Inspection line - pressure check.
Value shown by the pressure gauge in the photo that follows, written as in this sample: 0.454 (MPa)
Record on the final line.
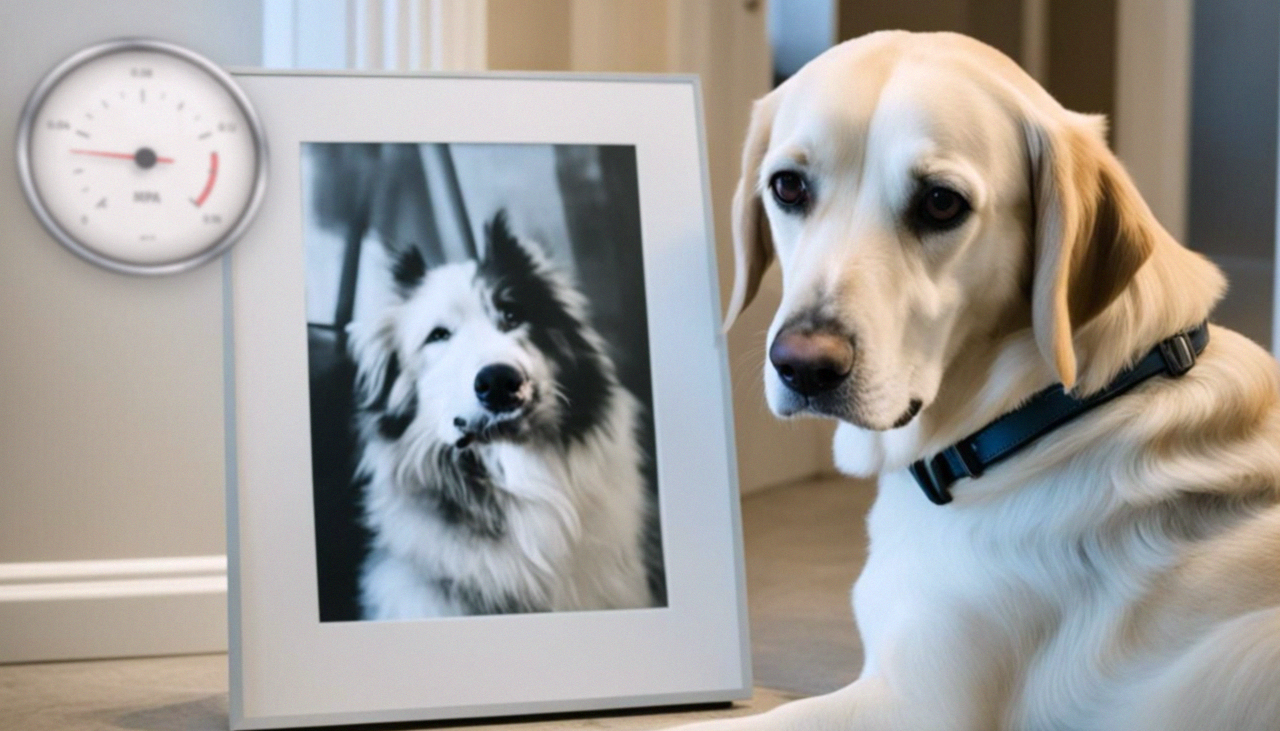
0.03 (MPa)
